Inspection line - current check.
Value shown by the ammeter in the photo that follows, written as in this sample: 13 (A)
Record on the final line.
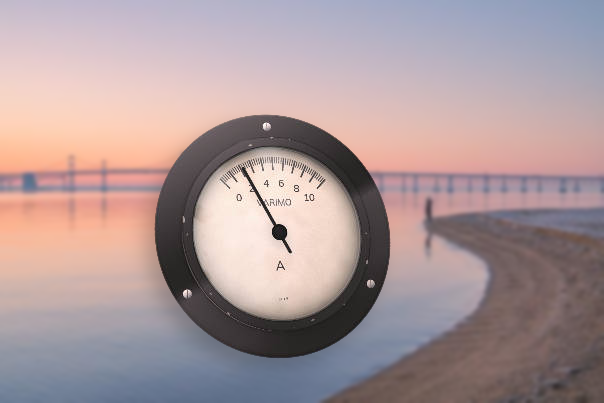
2 (A)
